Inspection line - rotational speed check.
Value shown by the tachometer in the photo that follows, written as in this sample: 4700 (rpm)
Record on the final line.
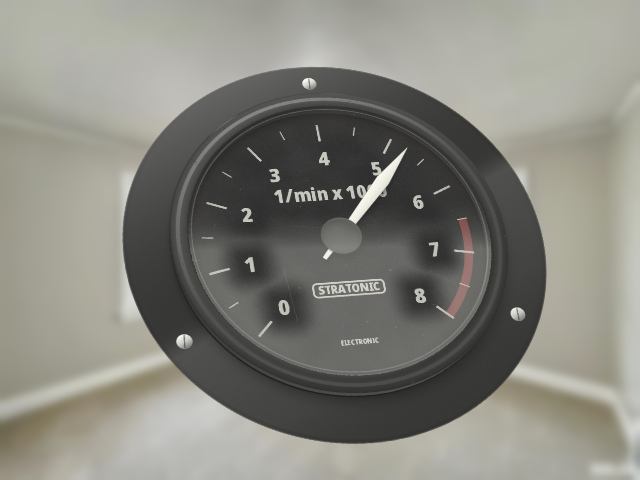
5250 (rpm)
